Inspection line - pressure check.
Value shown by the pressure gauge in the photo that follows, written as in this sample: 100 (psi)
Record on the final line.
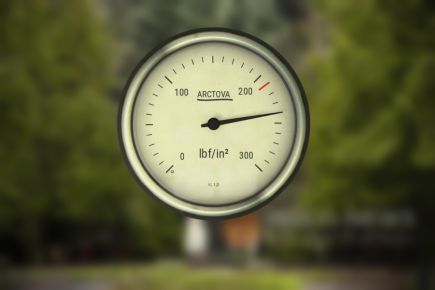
240 (psi)
